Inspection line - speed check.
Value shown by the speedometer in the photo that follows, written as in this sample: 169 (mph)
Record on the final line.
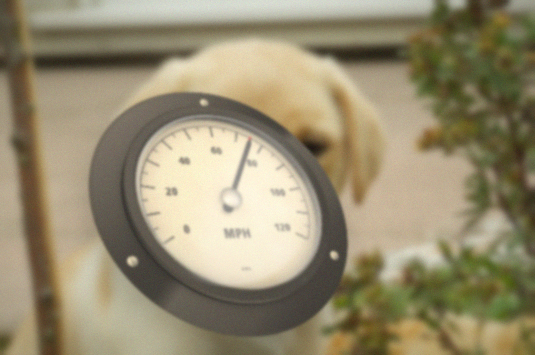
75 (mph)
